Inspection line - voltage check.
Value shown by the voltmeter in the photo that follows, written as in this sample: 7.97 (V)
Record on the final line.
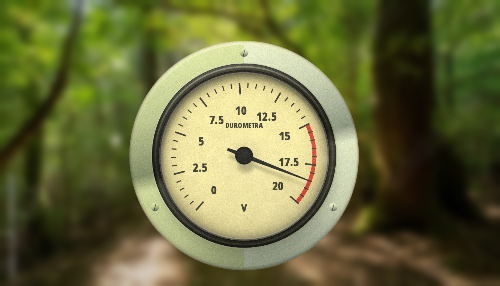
18.5 (V)
